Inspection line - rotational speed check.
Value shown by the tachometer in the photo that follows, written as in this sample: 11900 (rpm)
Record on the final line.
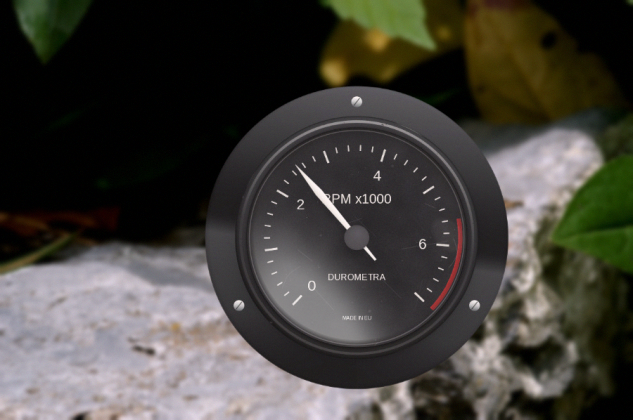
2500 (rpm)
